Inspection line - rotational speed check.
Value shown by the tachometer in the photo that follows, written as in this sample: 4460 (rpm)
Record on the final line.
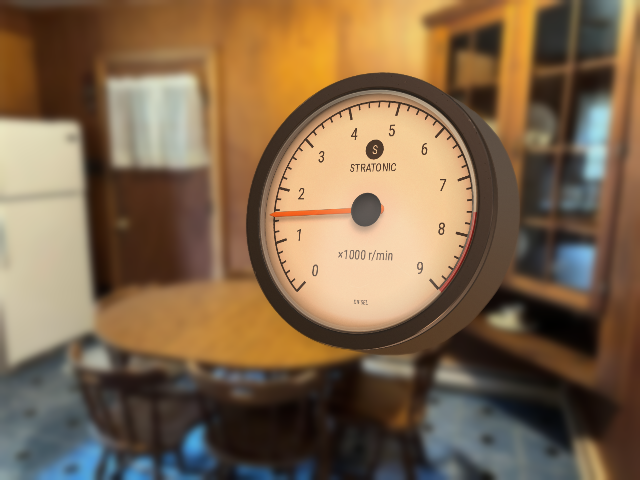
1500 (rpm)
